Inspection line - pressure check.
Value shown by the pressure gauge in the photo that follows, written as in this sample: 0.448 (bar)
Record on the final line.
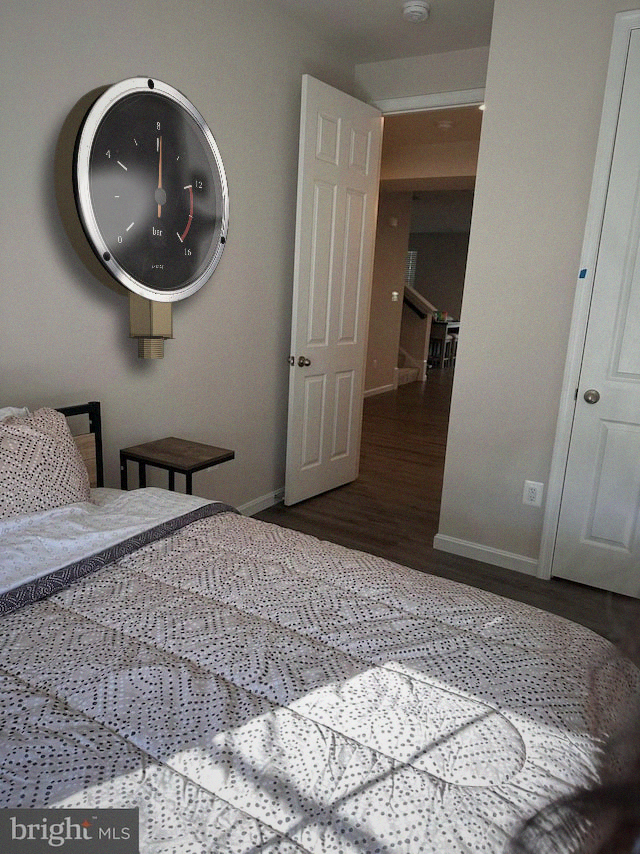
8 (bar)
